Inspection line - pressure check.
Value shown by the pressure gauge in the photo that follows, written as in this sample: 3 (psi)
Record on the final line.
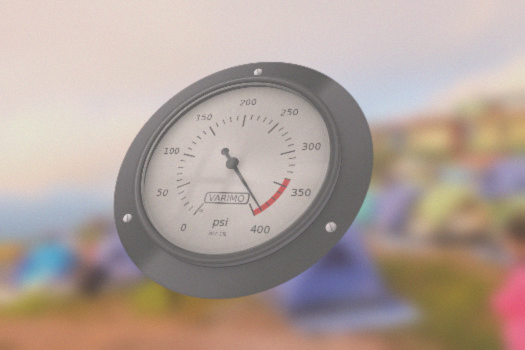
390 (psi)
